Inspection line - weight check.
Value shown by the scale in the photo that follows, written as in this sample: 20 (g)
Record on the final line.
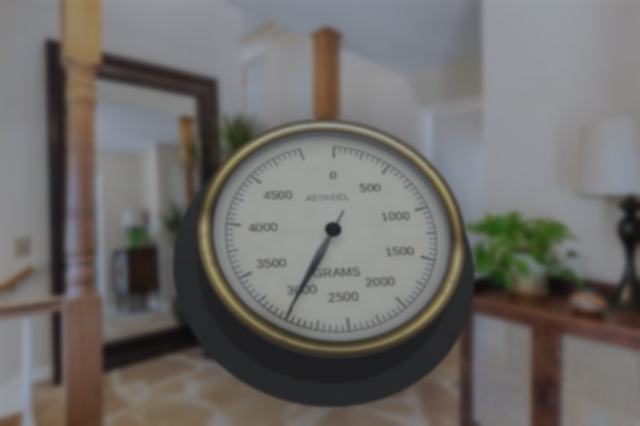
3000 (g)
